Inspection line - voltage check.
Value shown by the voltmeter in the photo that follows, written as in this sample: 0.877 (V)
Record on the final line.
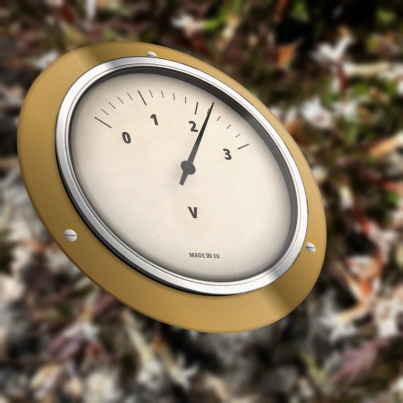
2.2 (V)
